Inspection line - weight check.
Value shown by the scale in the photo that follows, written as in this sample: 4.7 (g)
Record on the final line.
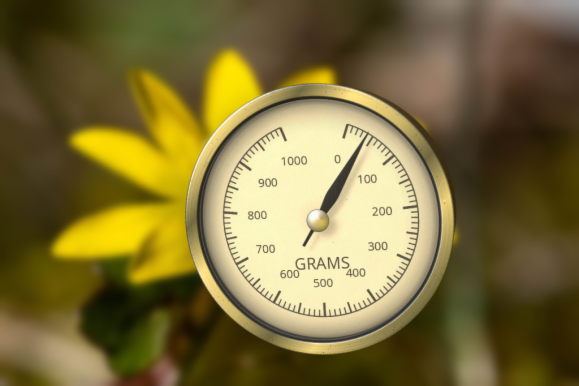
40 (g)
